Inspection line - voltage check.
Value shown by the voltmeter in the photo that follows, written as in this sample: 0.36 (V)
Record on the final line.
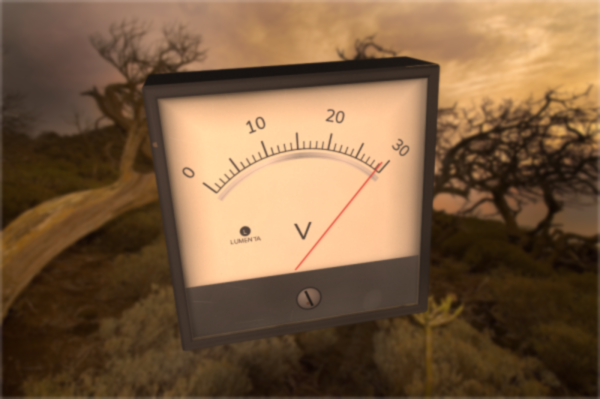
29 (V)
